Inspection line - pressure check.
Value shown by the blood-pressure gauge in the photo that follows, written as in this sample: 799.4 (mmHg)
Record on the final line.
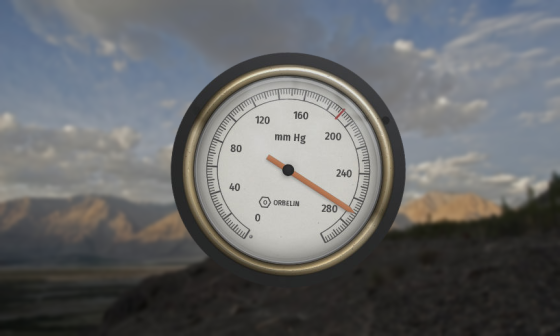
270 (mmHg)
